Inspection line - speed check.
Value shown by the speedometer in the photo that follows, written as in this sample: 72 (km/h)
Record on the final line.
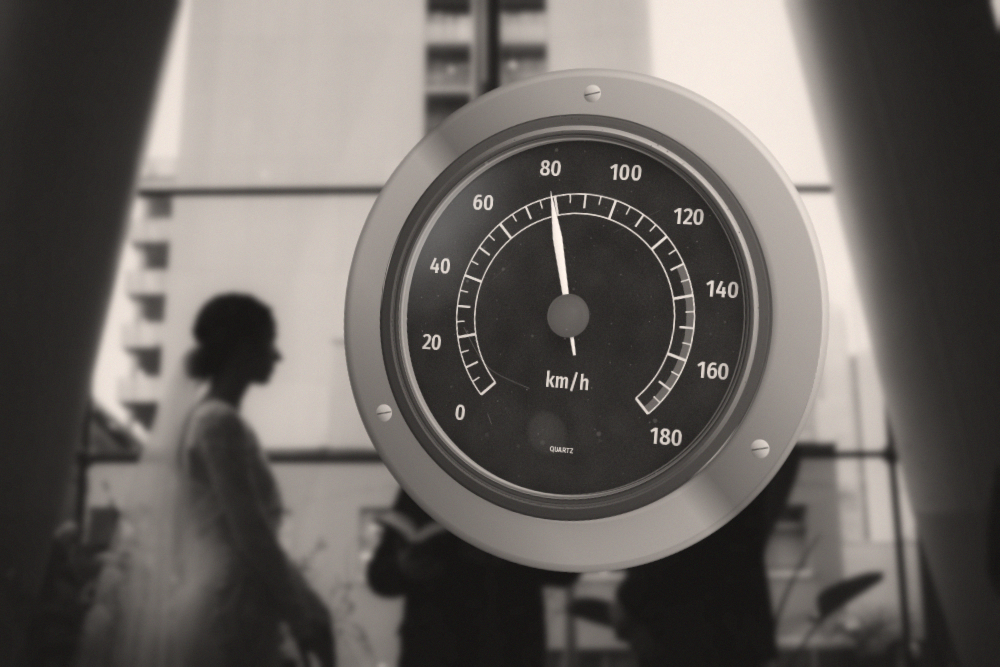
80 (km/h)
